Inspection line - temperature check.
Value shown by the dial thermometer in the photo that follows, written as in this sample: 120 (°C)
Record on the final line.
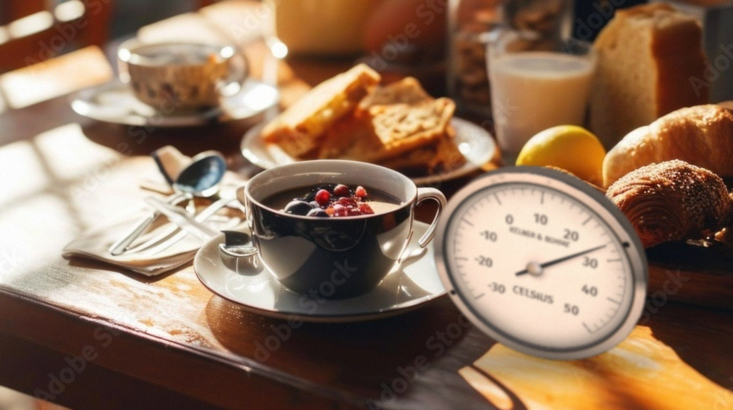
26 (°C)
